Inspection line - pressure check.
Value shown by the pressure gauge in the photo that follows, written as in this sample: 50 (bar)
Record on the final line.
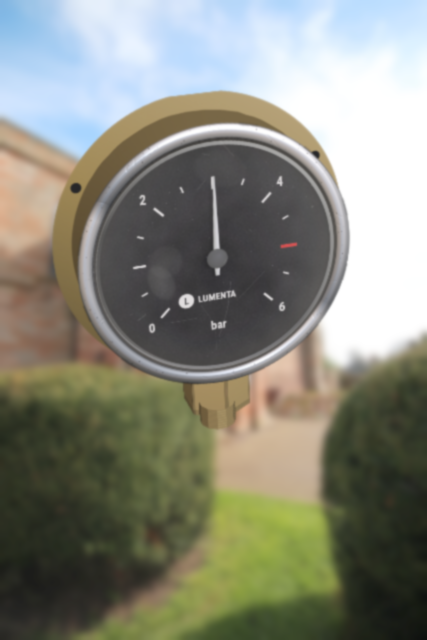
3 (bar)
